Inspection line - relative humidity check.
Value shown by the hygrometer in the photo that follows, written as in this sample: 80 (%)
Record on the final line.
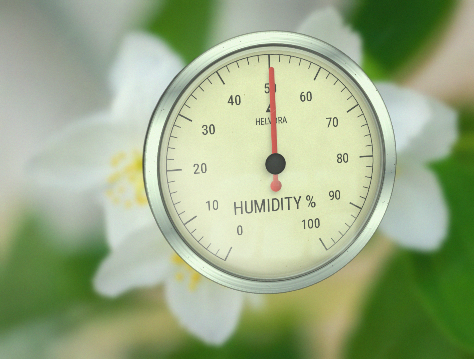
50 (%)
